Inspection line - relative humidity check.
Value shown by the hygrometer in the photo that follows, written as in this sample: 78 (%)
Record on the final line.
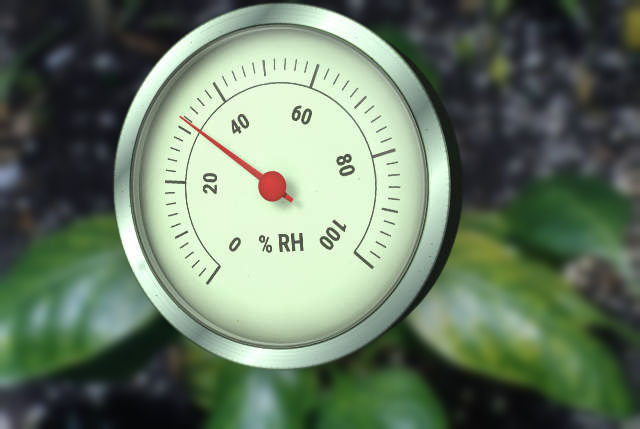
32 (%)
